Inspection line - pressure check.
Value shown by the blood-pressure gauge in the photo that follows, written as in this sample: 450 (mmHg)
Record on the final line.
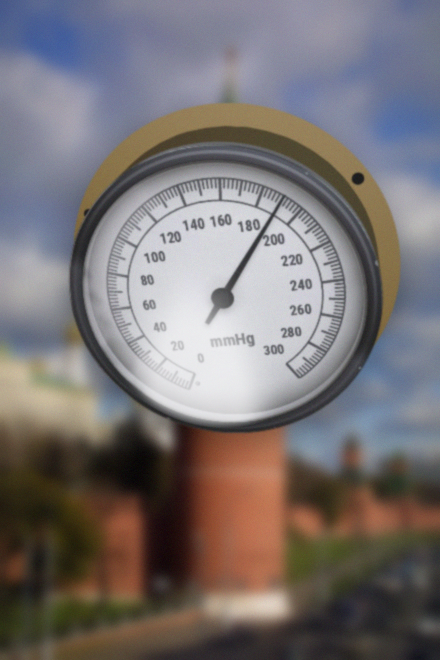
190 (mmHg)
